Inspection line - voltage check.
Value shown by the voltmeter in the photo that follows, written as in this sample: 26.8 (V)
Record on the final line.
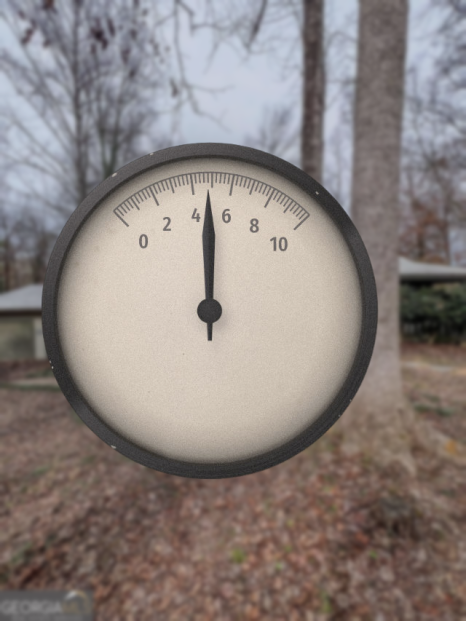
4.8 (V)
